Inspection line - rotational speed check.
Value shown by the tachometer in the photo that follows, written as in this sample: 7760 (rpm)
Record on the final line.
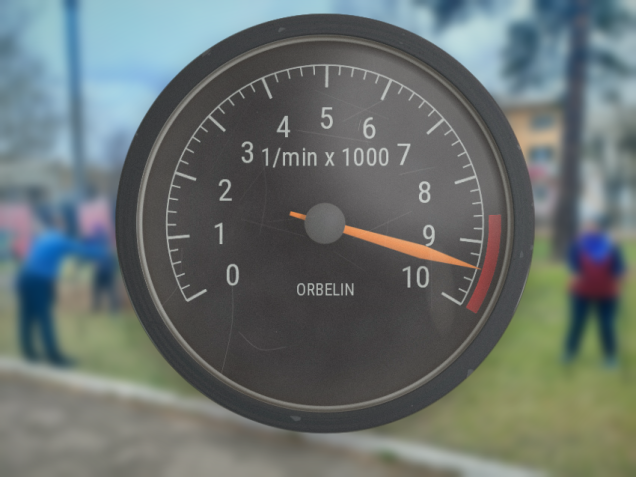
9400 (rpm)
